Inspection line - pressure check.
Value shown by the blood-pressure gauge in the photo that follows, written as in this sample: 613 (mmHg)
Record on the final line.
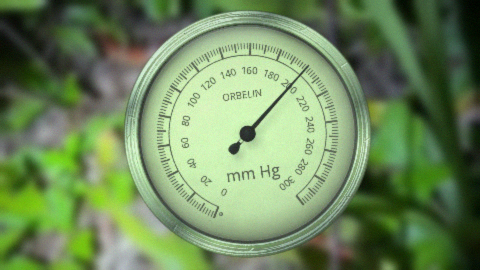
200 (mmHg)
